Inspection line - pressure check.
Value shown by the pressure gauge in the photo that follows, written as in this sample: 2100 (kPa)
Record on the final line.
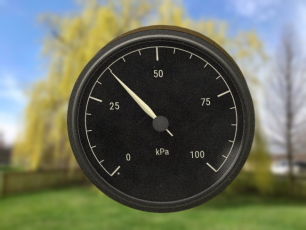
35 (kPa)
